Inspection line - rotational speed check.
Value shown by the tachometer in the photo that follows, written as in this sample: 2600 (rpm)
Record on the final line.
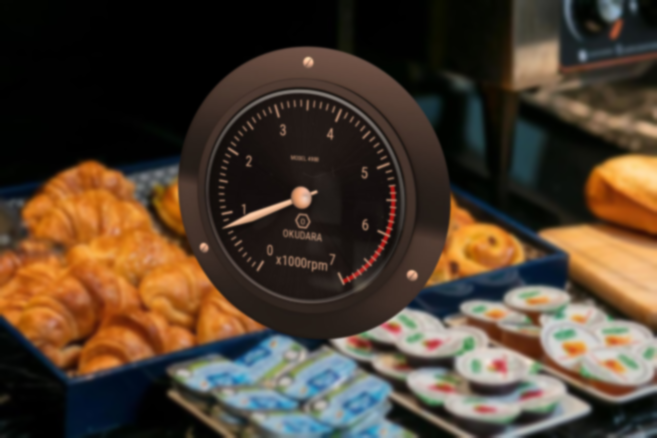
800 (rpm)
